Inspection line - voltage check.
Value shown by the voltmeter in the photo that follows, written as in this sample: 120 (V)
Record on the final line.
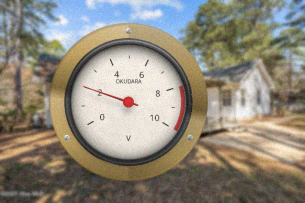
2 (V)
